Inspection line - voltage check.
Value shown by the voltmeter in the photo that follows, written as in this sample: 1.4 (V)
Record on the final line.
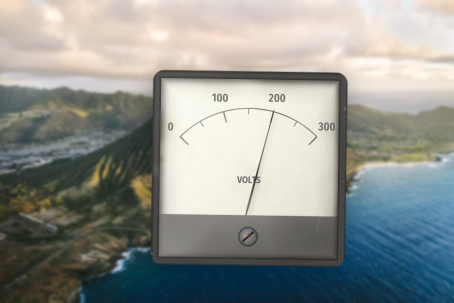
200 (V)
